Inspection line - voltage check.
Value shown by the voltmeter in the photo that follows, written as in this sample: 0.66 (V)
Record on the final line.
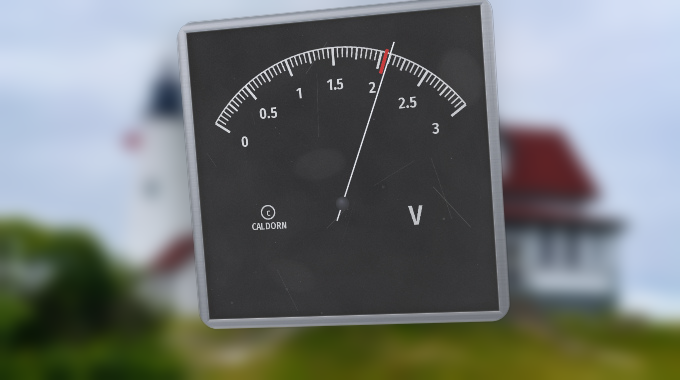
2.1 (V)
